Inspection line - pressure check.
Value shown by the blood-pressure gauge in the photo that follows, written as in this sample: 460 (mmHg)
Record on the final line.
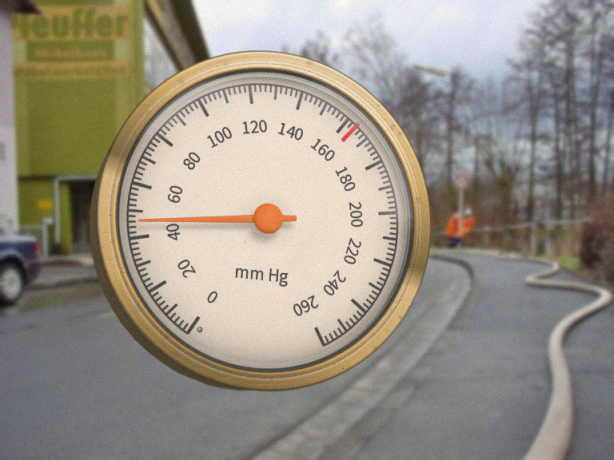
46 (mmHg)
